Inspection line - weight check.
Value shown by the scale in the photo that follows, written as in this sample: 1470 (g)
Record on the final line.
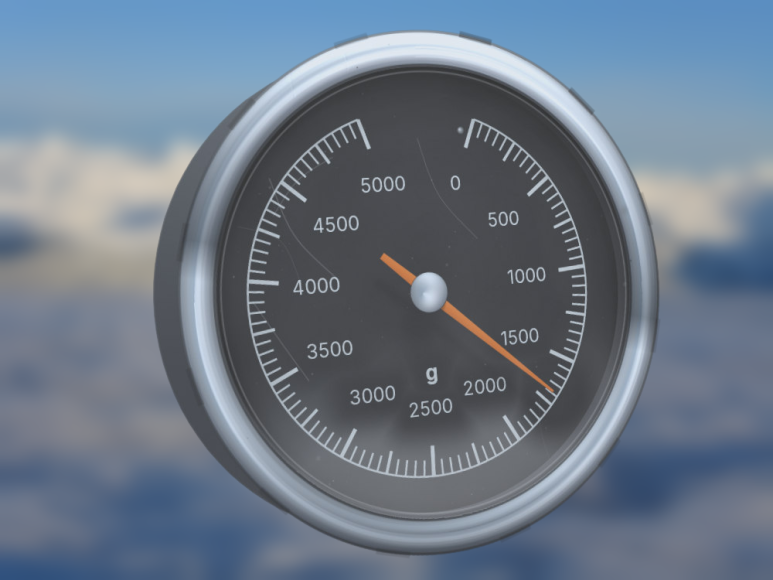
1700 (g)
